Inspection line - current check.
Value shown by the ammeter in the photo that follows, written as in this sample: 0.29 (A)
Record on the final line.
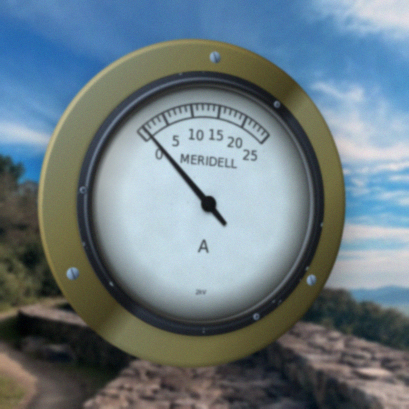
1 (A)
